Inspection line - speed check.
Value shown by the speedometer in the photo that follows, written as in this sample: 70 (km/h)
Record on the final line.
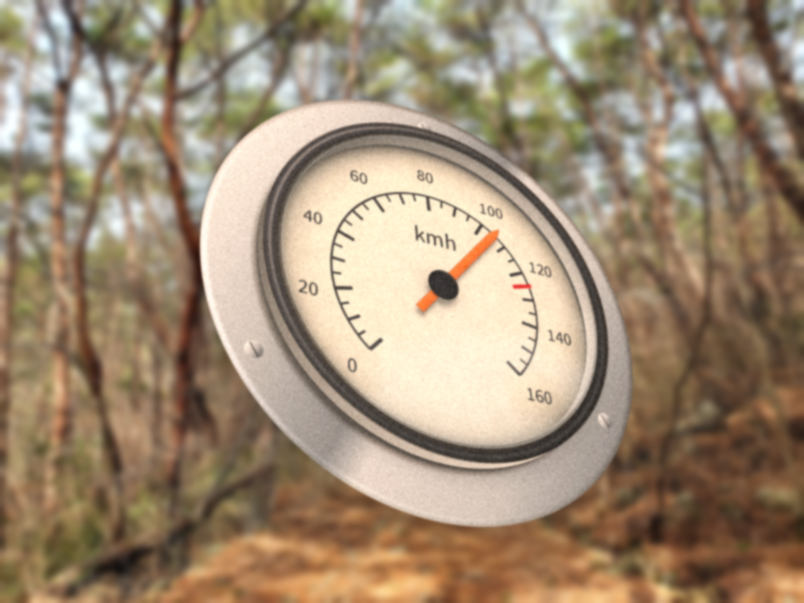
105 (km/h)
